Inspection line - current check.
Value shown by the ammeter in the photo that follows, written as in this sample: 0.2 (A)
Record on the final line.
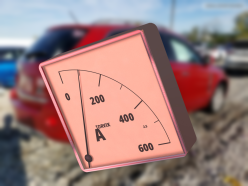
100 (A)
